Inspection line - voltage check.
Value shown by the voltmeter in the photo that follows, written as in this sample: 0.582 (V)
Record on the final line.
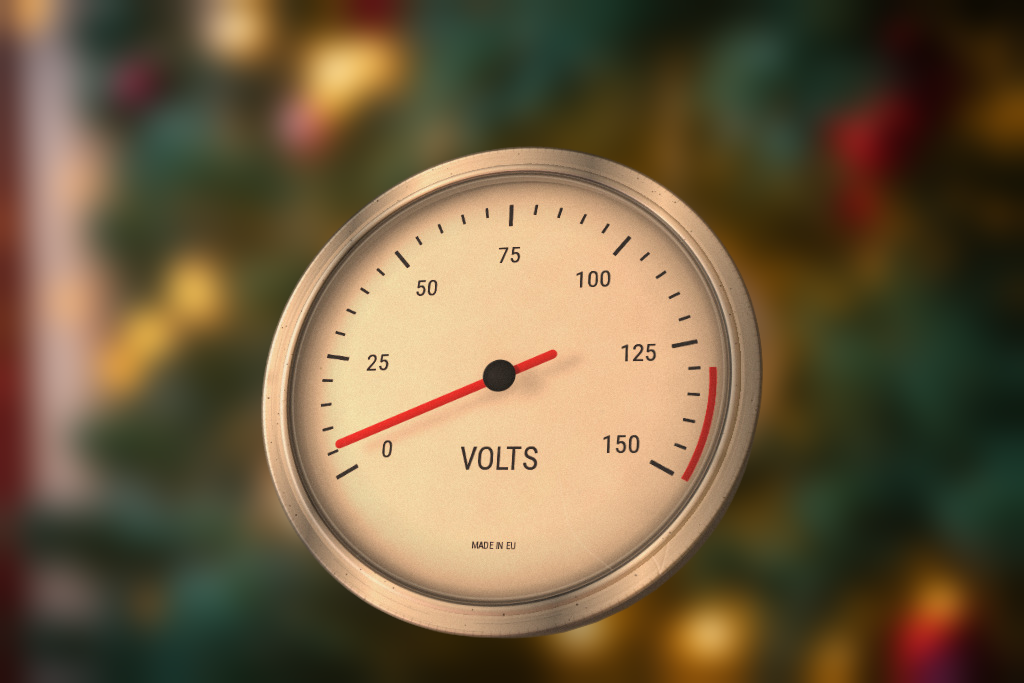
5 (V)
